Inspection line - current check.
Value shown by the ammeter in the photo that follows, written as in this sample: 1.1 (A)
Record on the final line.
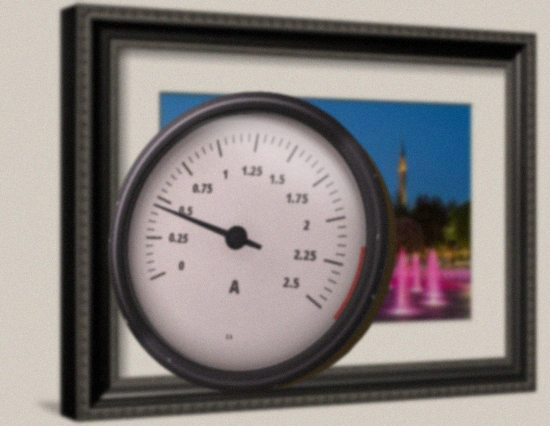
0.45 (A)
